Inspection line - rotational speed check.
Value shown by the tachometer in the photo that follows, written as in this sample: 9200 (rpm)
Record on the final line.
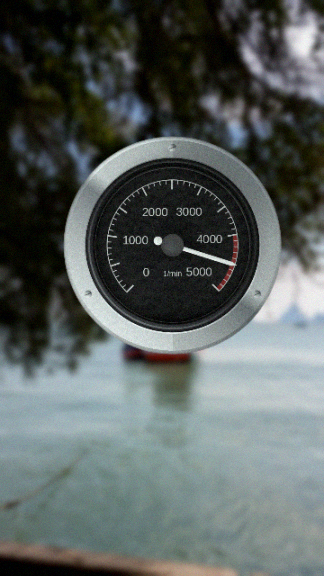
4500 (rpm)
